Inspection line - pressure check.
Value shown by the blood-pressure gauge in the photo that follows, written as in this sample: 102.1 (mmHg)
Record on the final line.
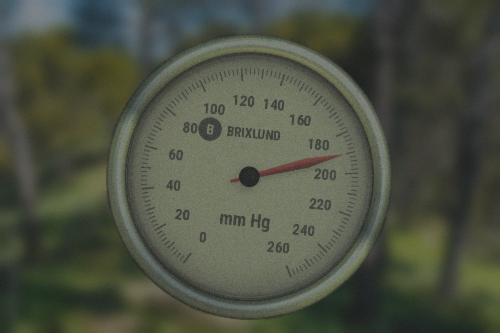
190 (mmHg)
